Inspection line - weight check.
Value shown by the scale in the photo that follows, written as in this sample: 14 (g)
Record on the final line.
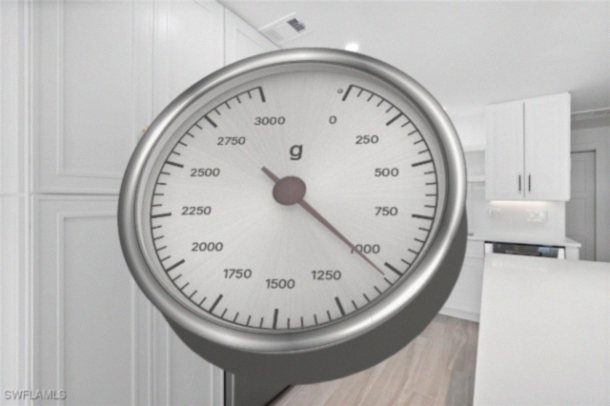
1050 (g)
